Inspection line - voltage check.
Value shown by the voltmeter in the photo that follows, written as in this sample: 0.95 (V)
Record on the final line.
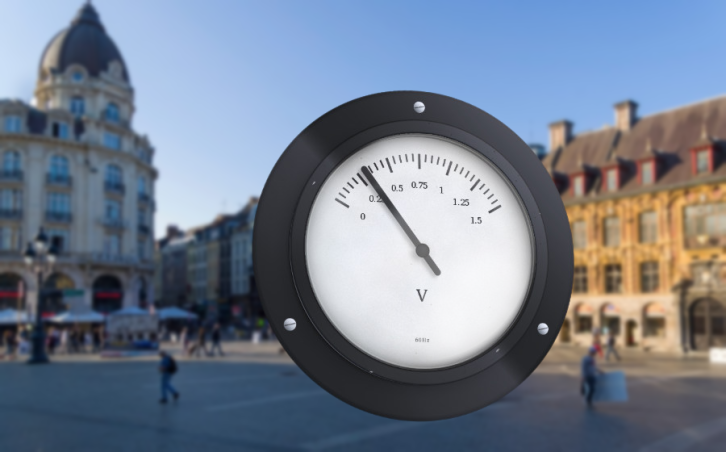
0.3 (V)
